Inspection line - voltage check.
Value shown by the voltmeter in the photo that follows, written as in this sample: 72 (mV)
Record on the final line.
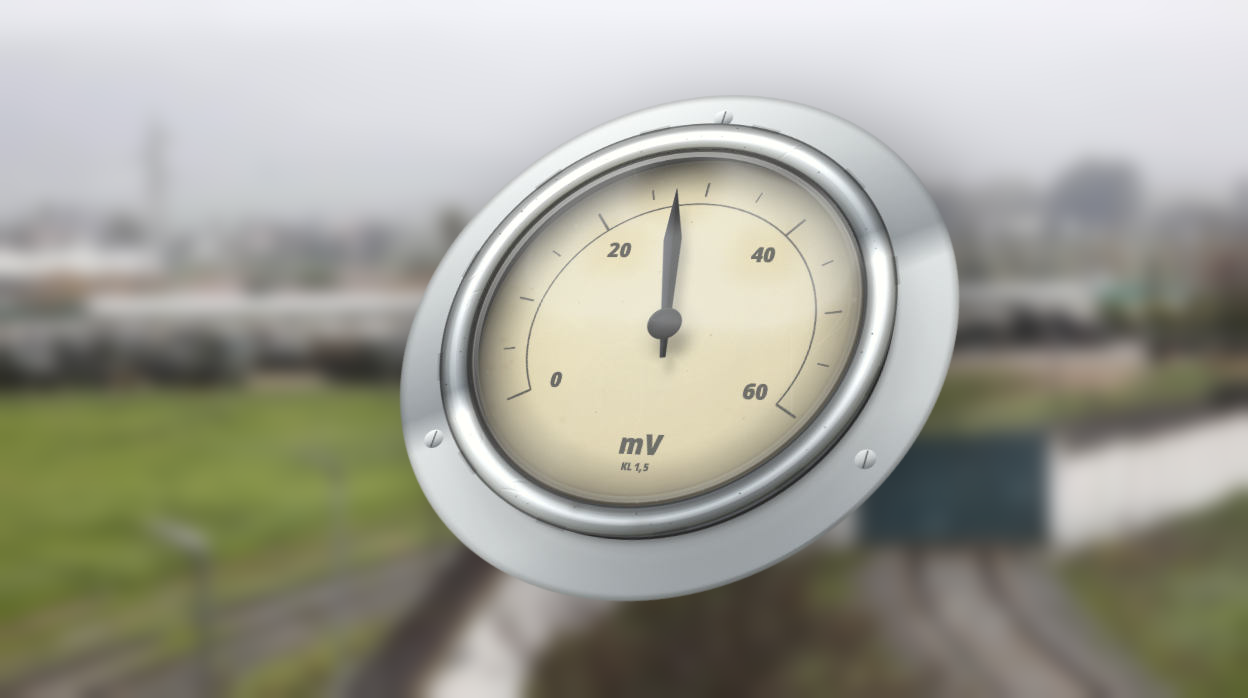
27.5 (mV)
